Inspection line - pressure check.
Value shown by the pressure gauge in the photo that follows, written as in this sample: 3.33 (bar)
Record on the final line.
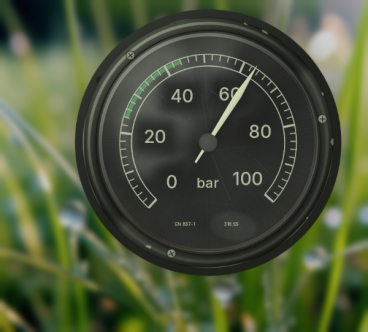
63 (bar)
